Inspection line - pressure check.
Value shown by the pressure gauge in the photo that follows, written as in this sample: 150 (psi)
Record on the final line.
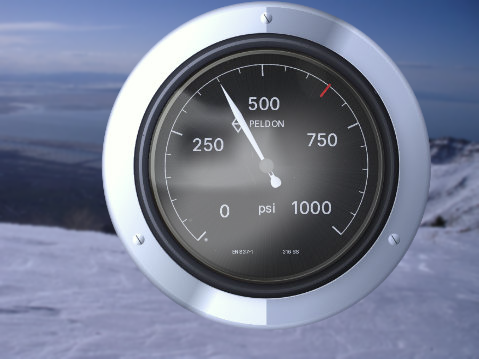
400 (psi)
